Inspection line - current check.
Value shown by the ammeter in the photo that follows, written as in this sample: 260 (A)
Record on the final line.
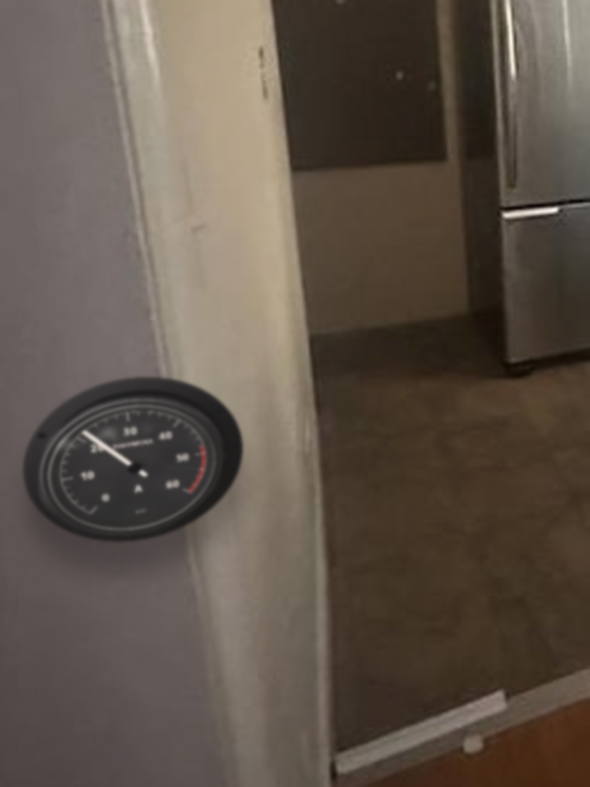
22 (A)
